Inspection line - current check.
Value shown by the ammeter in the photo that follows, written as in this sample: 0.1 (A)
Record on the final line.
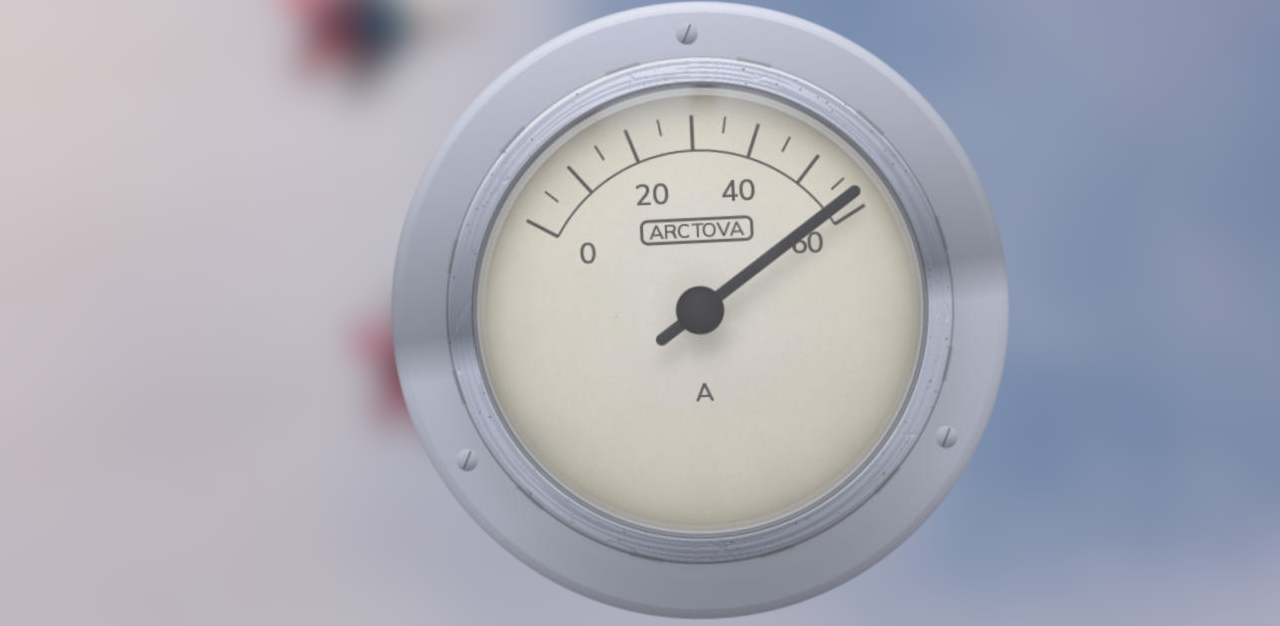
57.5 (A)
